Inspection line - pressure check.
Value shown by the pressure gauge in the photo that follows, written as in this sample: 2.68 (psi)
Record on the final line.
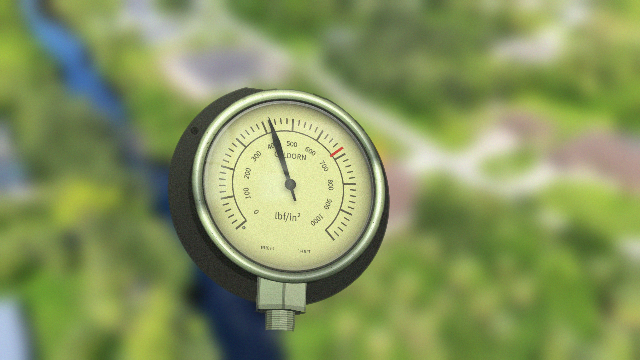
420 (psi)
